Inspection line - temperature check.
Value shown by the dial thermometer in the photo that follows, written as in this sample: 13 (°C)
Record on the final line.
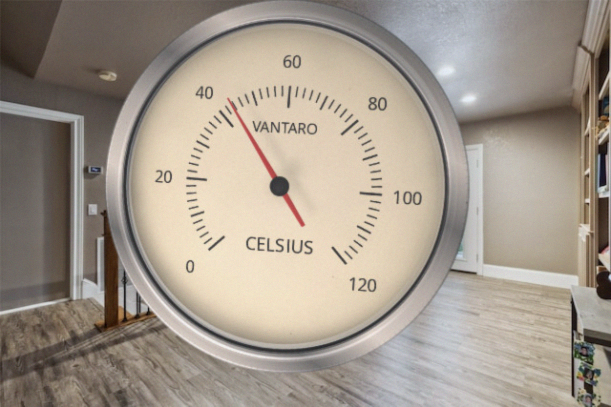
44 (°C)
